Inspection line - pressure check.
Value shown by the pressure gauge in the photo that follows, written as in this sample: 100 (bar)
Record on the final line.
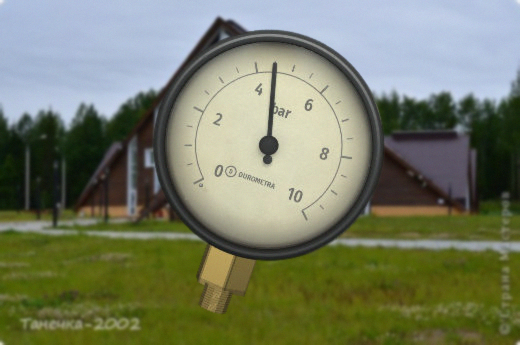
4.5 (bar)
